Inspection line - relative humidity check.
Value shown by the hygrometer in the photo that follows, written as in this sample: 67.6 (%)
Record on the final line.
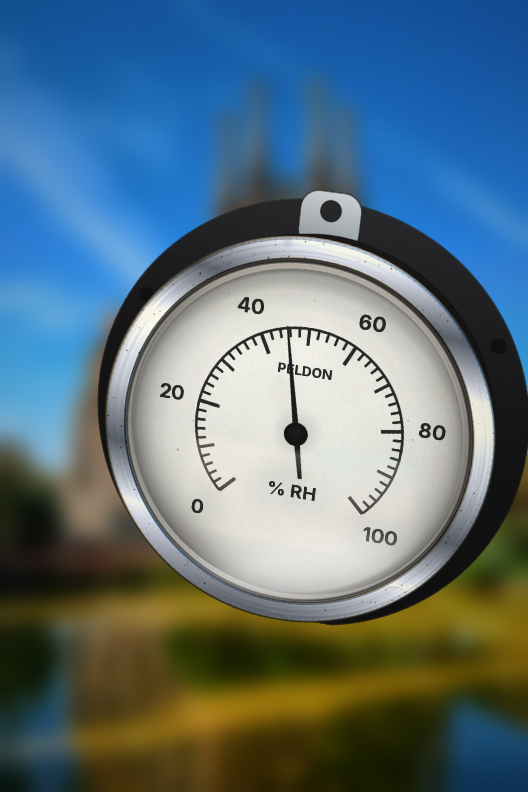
46 (%)
